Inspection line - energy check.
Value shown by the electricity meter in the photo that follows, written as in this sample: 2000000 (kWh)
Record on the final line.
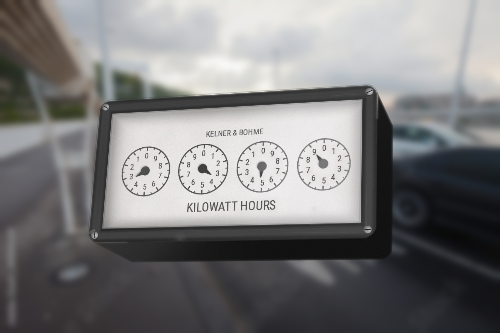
3349 (kWh)
